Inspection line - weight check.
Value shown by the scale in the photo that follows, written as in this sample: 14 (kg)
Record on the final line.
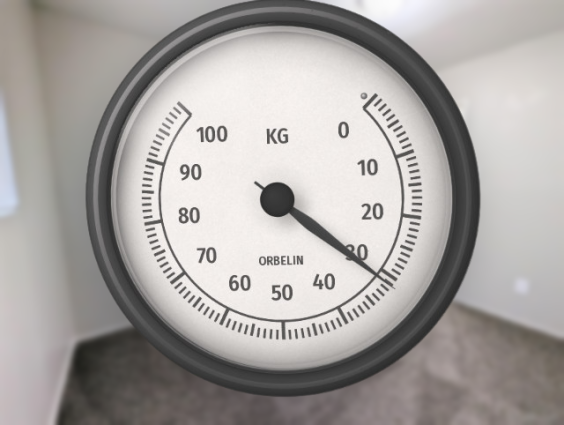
31 (kg)
